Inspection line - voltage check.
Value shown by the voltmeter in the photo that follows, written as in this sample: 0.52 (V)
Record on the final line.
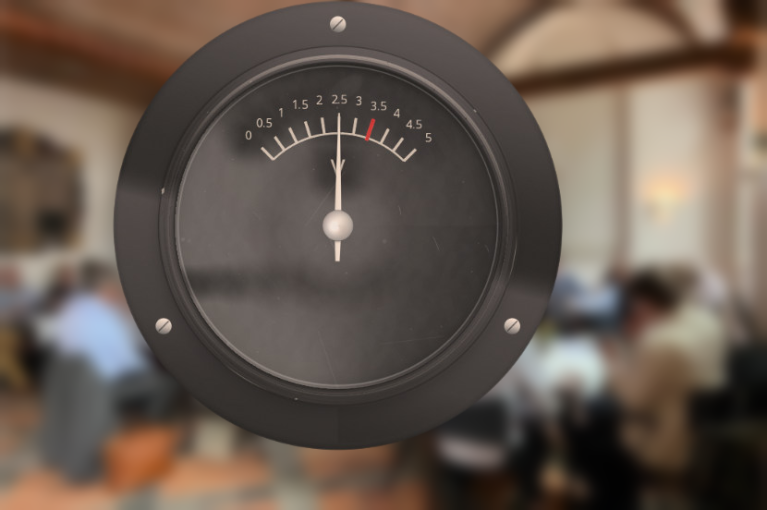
2.5 (V)
